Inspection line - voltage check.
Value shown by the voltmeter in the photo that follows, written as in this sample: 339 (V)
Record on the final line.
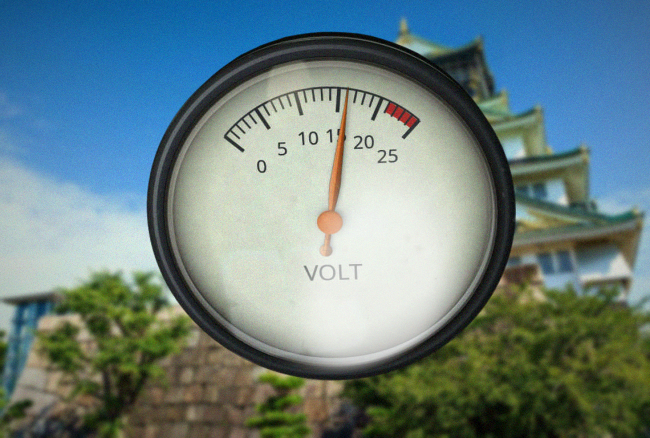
16 (V)
